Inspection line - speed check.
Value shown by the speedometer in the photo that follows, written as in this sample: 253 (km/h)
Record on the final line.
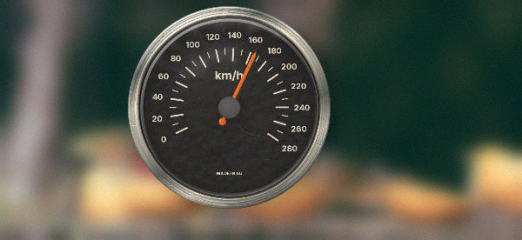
165 (km/h)
